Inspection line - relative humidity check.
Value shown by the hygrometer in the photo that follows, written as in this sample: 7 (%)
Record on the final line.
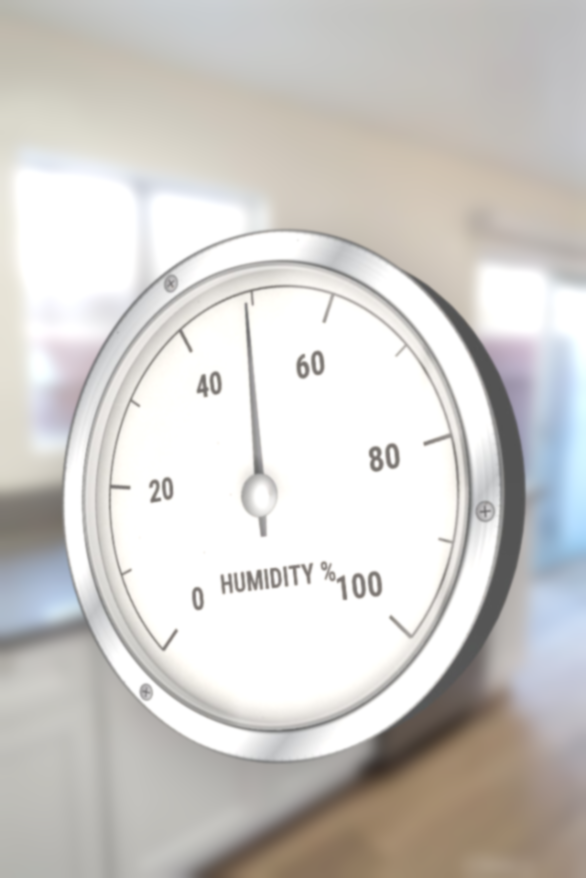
50 (%)
